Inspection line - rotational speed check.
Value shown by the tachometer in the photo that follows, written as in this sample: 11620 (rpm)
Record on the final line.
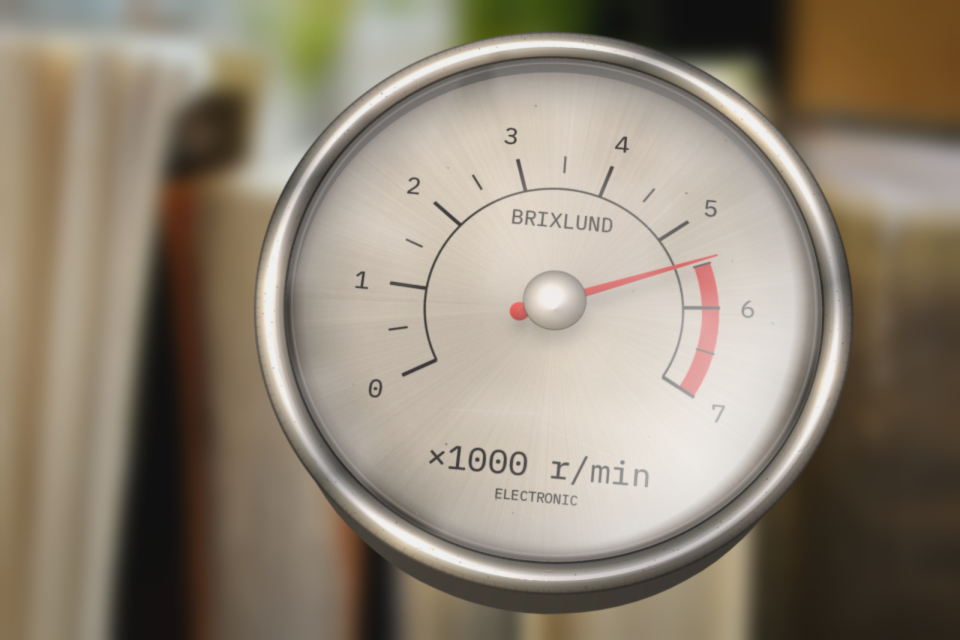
5500 (rpm)
